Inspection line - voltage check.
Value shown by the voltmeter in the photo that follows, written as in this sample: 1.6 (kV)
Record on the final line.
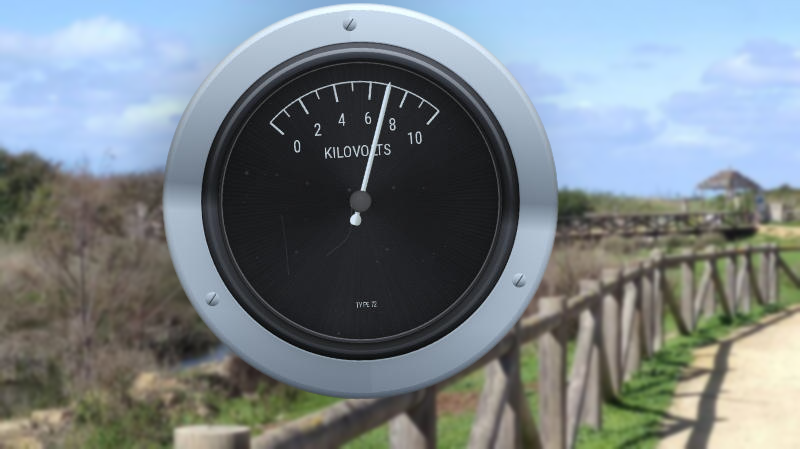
7 (kV)
